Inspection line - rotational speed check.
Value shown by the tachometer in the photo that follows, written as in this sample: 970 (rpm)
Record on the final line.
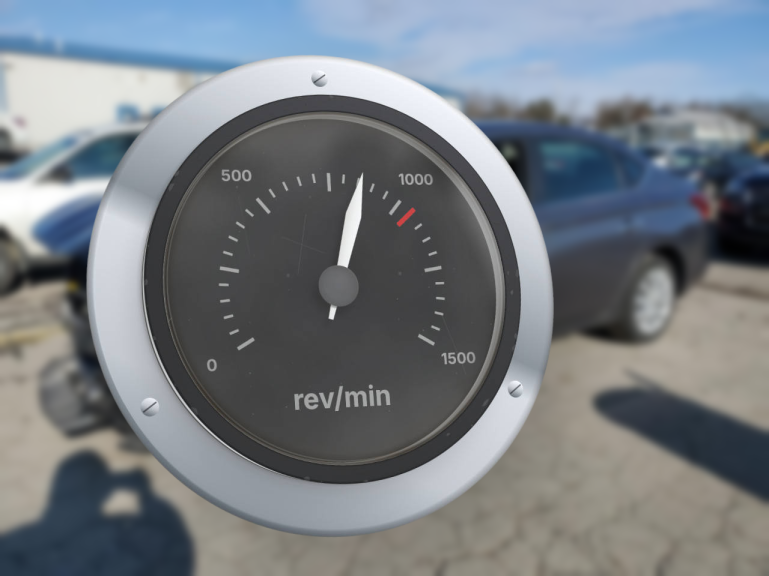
850 (rpm)
